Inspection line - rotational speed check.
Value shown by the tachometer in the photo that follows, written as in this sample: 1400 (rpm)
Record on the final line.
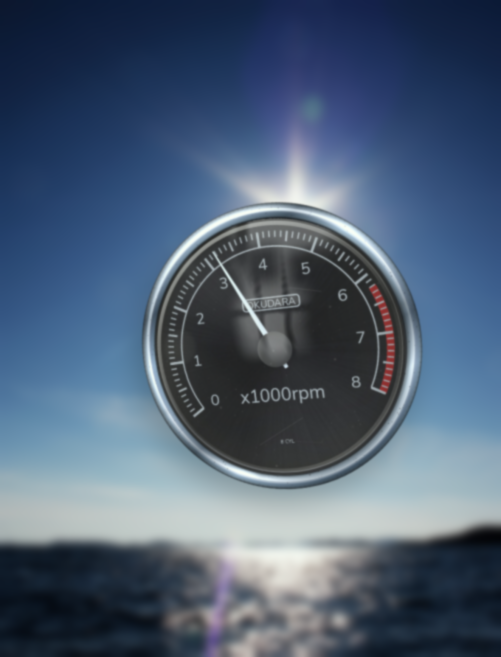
3200 (rpm)
